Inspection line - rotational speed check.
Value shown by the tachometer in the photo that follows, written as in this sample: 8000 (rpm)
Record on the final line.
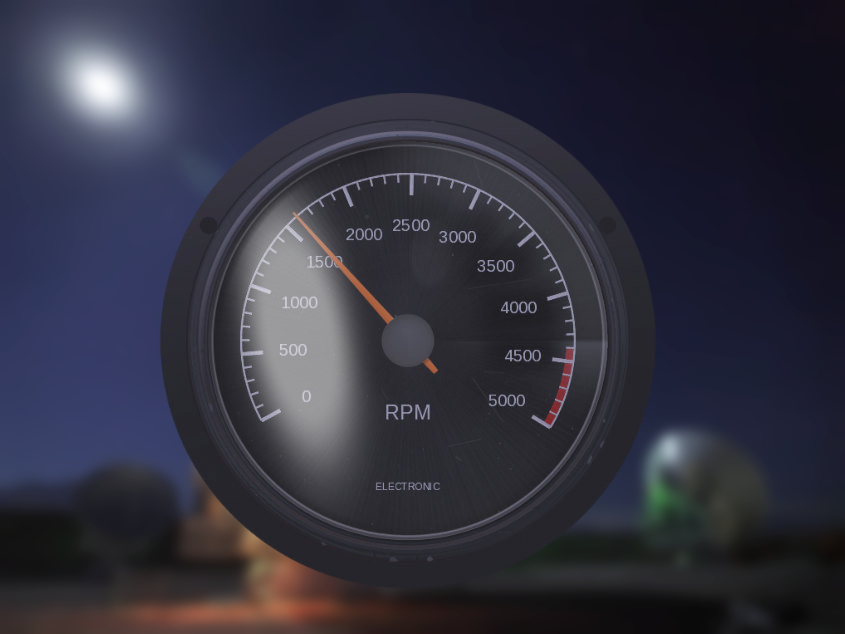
1600 (rpm)
